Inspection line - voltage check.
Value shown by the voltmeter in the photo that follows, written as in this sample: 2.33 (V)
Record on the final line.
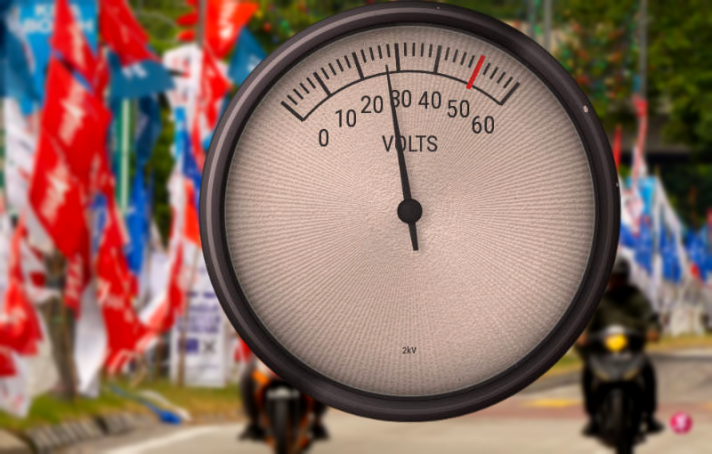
27 (V)
